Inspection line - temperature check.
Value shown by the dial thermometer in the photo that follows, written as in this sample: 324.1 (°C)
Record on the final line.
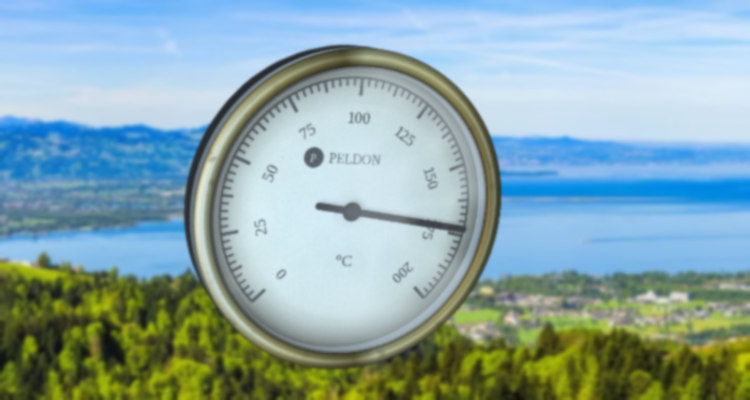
172.5 (°C)
